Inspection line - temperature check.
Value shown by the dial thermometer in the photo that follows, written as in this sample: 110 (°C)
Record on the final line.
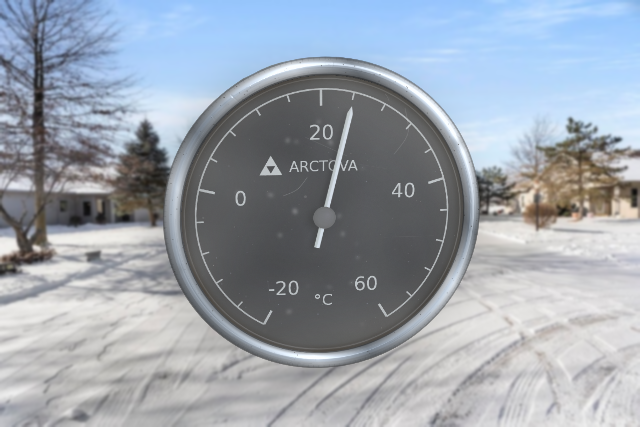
24 (°C)
